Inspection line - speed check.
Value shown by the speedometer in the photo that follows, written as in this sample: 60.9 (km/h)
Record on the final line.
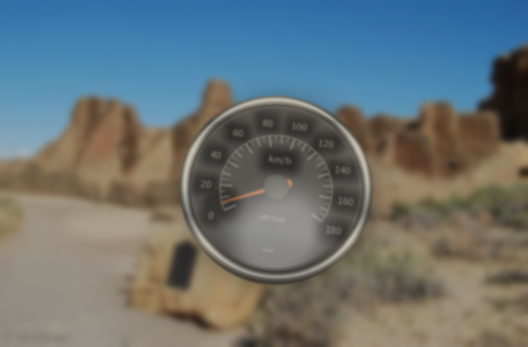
5 (km/h)
